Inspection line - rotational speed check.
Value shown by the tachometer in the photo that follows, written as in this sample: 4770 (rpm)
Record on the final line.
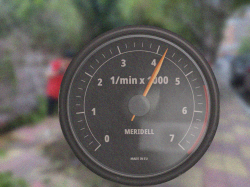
4200 (rpm)
